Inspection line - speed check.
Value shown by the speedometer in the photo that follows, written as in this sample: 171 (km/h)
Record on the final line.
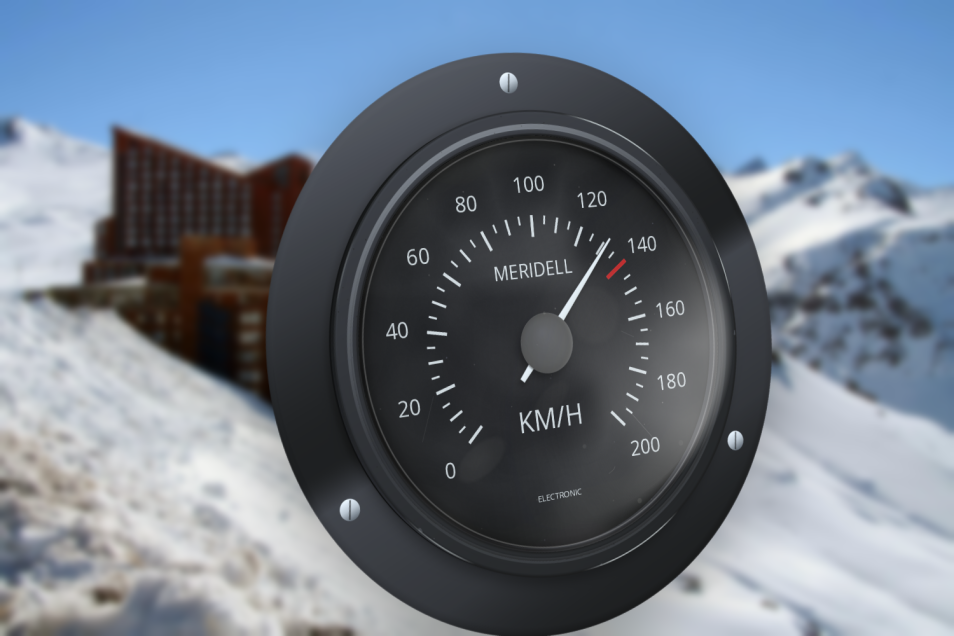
130 (km/h)
